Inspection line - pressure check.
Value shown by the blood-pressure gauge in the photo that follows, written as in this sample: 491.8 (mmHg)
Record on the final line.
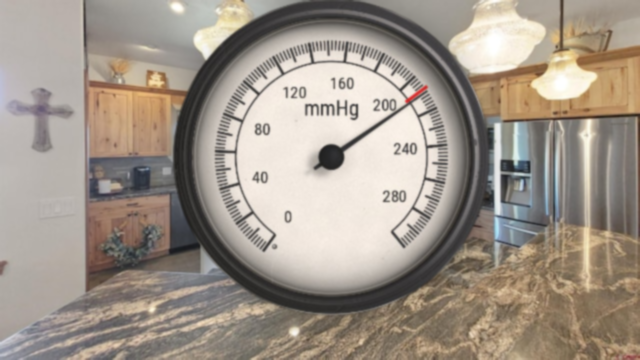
210 (mmHg)
